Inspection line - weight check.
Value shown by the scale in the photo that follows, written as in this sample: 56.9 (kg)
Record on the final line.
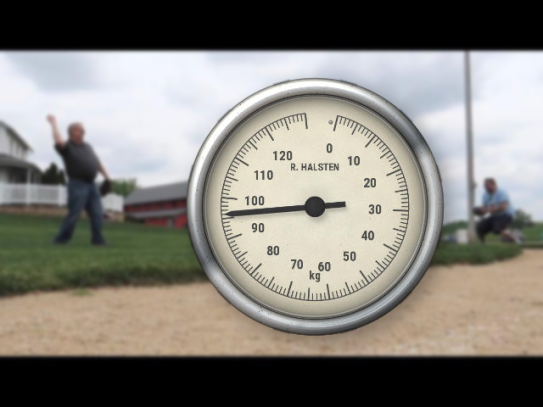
96 (kg)
